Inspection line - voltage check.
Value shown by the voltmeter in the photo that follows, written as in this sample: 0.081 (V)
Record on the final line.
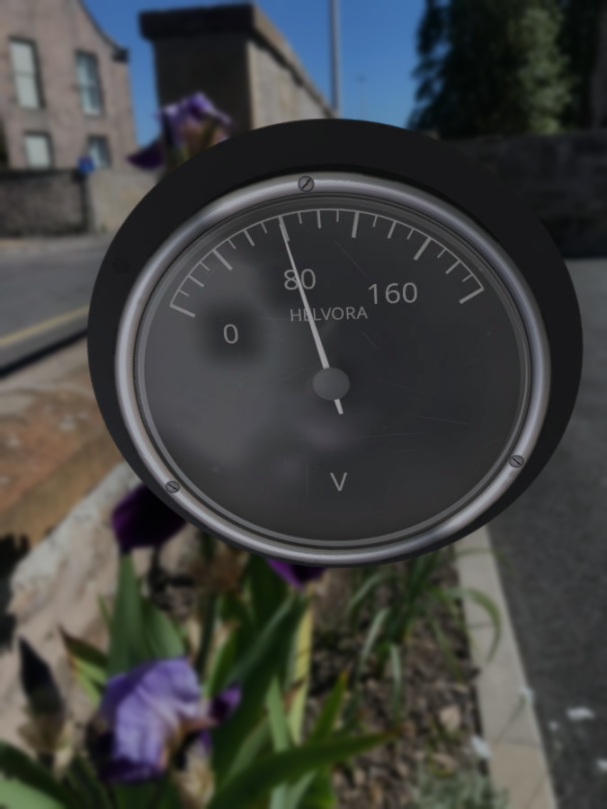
80 (V)
